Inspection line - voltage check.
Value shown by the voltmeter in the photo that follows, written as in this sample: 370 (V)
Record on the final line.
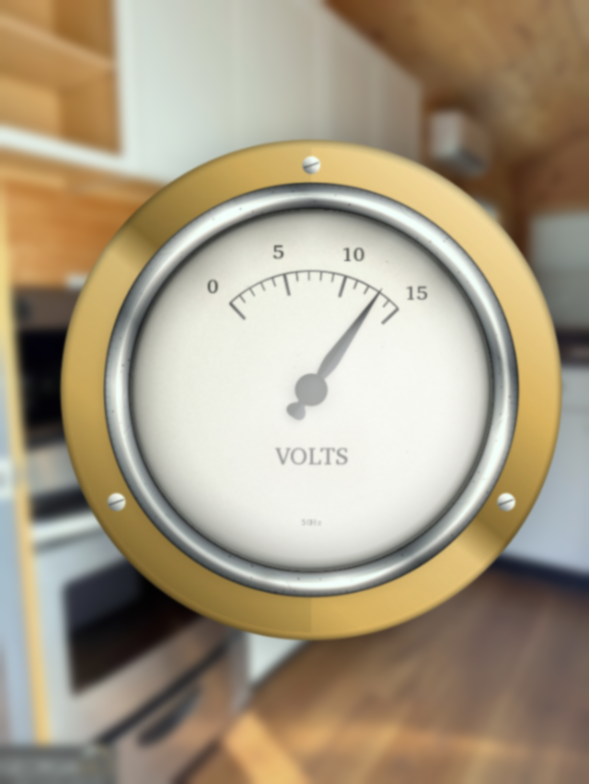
13 (V)
